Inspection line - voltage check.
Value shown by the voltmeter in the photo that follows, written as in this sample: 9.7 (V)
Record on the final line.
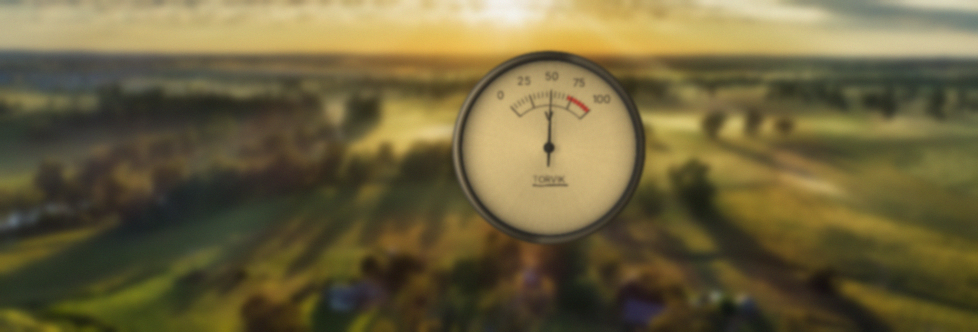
50 (V)
